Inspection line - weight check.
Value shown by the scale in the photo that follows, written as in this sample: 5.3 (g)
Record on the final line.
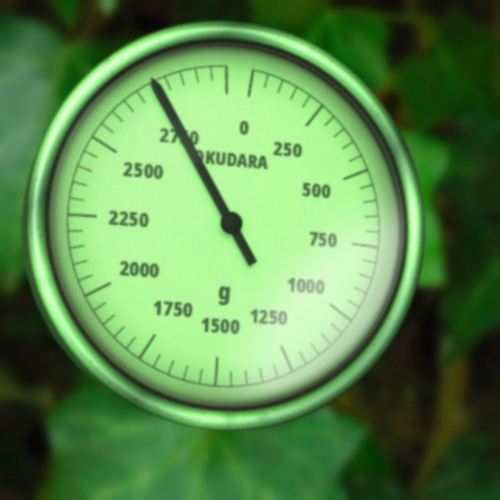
2750 (g)
